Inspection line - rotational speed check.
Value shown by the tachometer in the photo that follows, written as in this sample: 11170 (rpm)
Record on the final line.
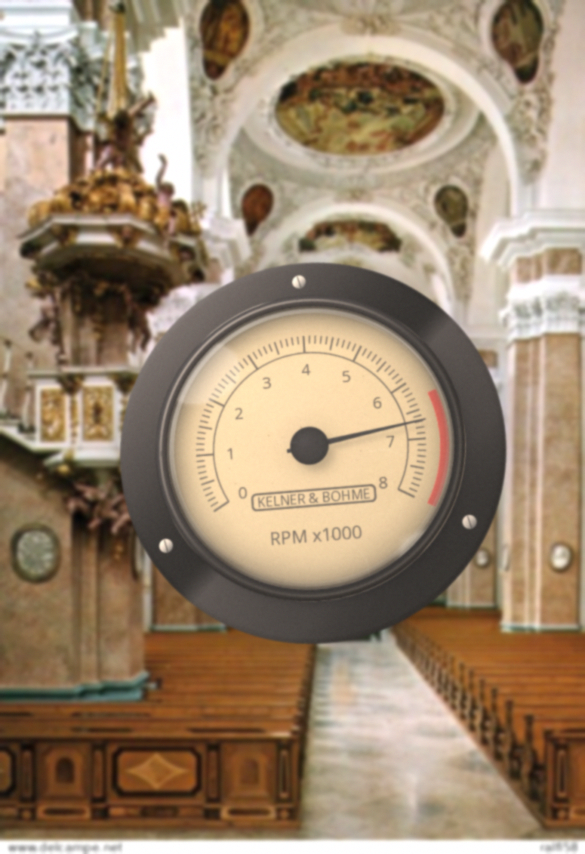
6700 (rpm)
